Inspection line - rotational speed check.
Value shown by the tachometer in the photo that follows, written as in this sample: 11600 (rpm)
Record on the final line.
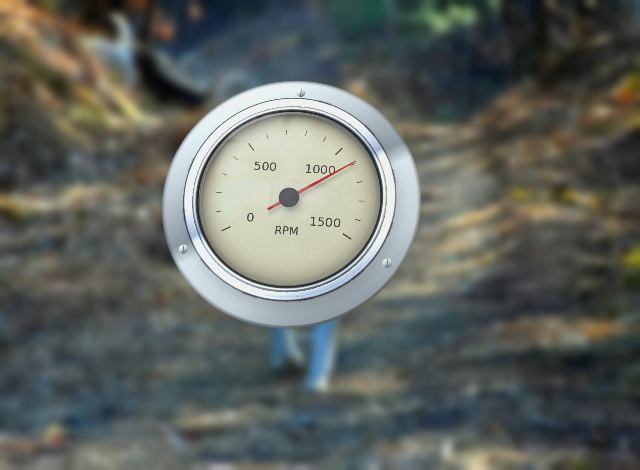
1100 (rpm)
